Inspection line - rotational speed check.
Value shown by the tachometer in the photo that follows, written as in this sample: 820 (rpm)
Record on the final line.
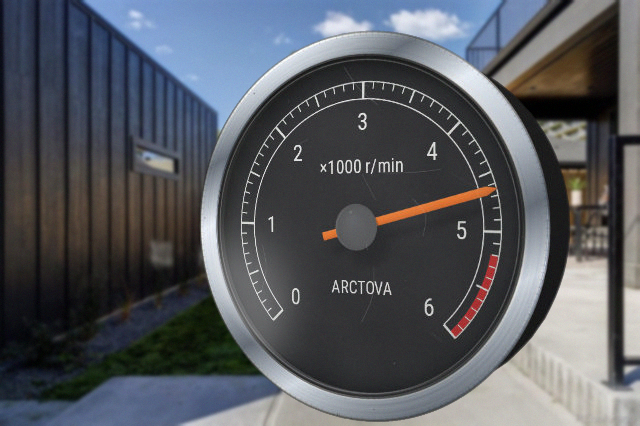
4650 (rpm)
